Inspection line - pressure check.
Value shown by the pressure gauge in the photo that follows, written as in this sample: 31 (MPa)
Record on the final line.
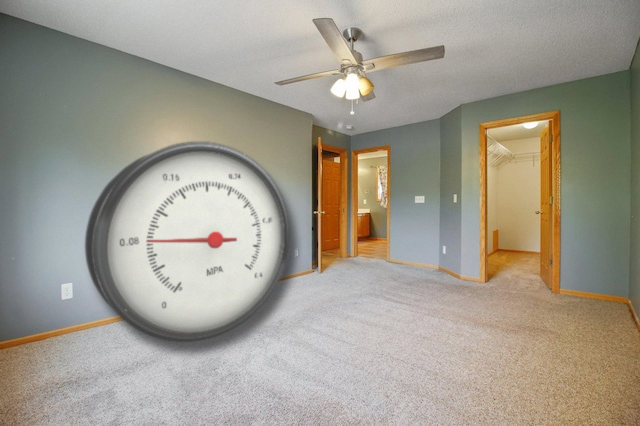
0.08 (MPa)
